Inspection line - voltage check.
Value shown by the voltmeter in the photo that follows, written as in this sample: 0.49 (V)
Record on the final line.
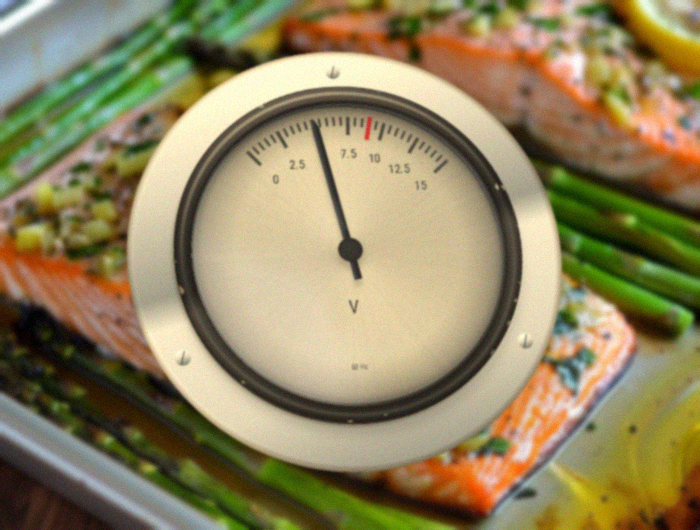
5 (V)
